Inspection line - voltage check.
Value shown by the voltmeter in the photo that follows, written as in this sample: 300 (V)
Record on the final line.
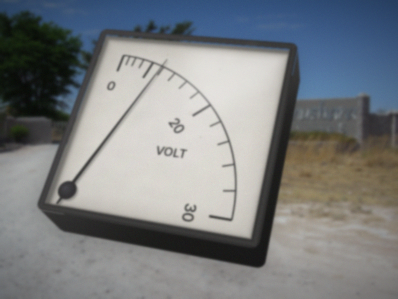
12 (V)
